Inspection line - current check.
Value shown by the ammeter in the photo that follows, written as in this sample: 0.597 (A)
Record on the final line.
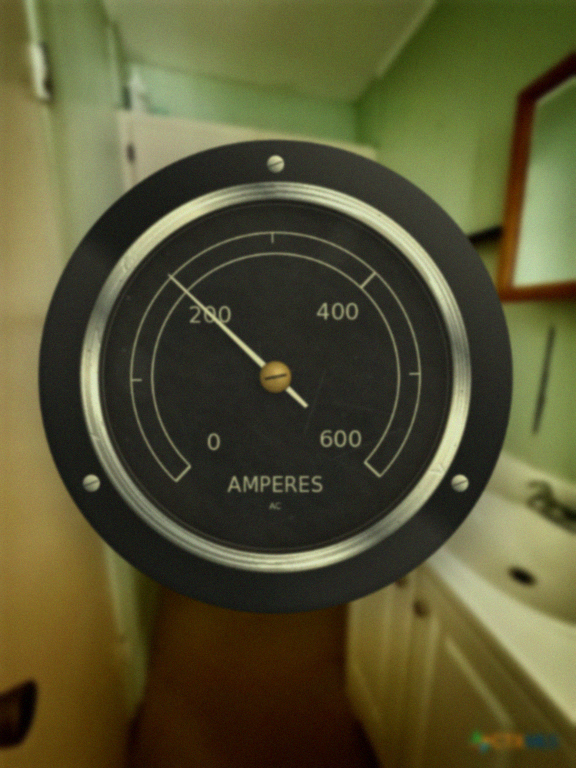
200 (A)
